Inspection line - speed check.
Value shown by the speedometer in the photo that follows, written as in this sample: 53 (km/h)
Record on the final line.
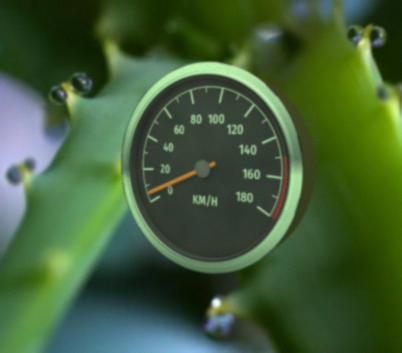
5 (km/h)
